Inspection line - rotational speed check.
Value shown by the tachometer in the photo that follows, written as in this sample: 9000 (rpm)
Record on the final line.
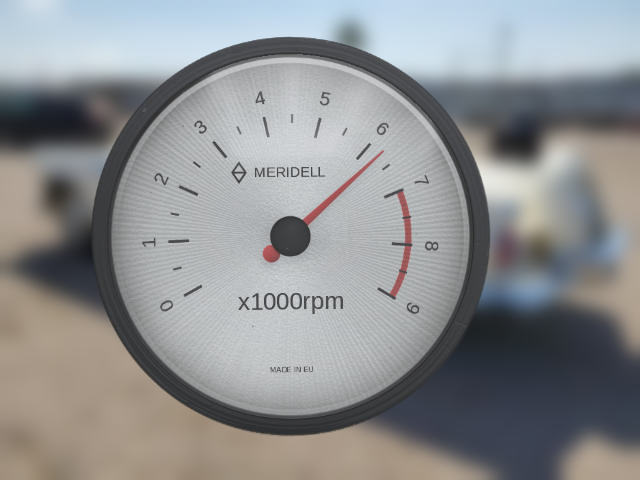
6250 (rpm)
